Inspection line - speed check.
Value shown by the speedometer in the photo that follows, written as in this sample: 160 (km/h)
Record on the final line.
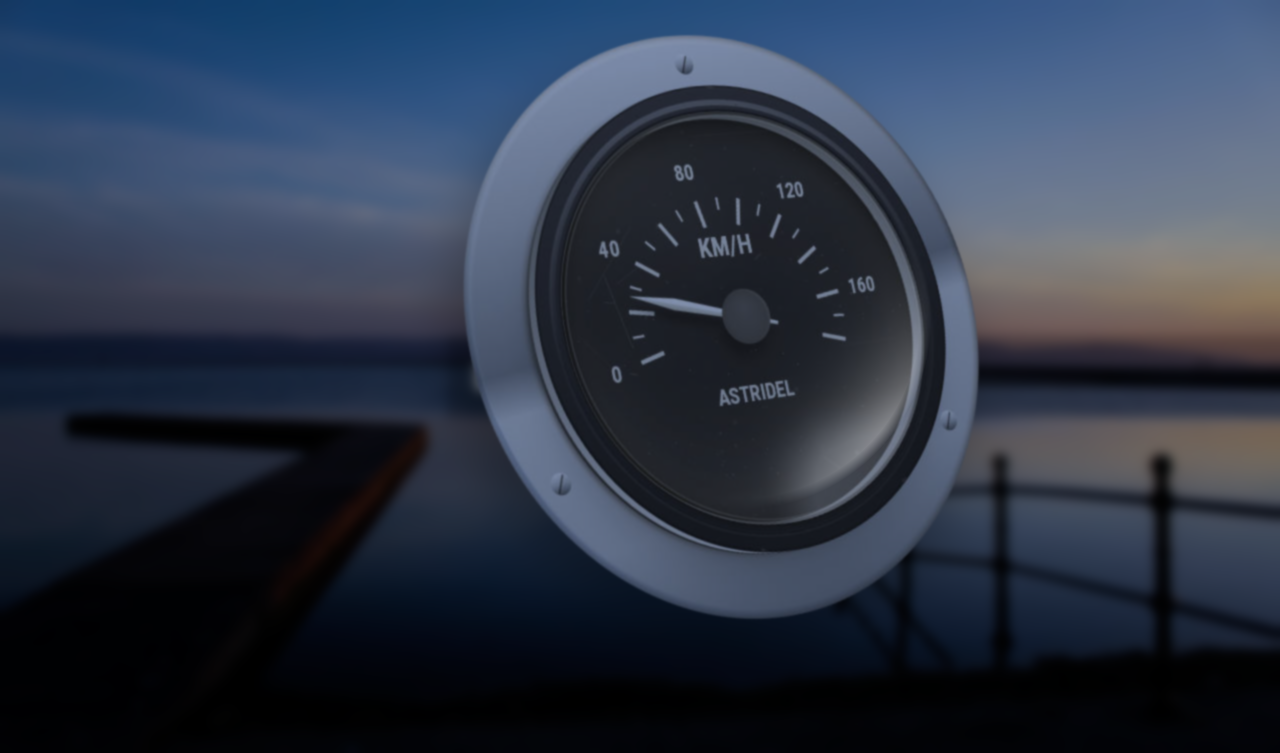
25 (km/h)
